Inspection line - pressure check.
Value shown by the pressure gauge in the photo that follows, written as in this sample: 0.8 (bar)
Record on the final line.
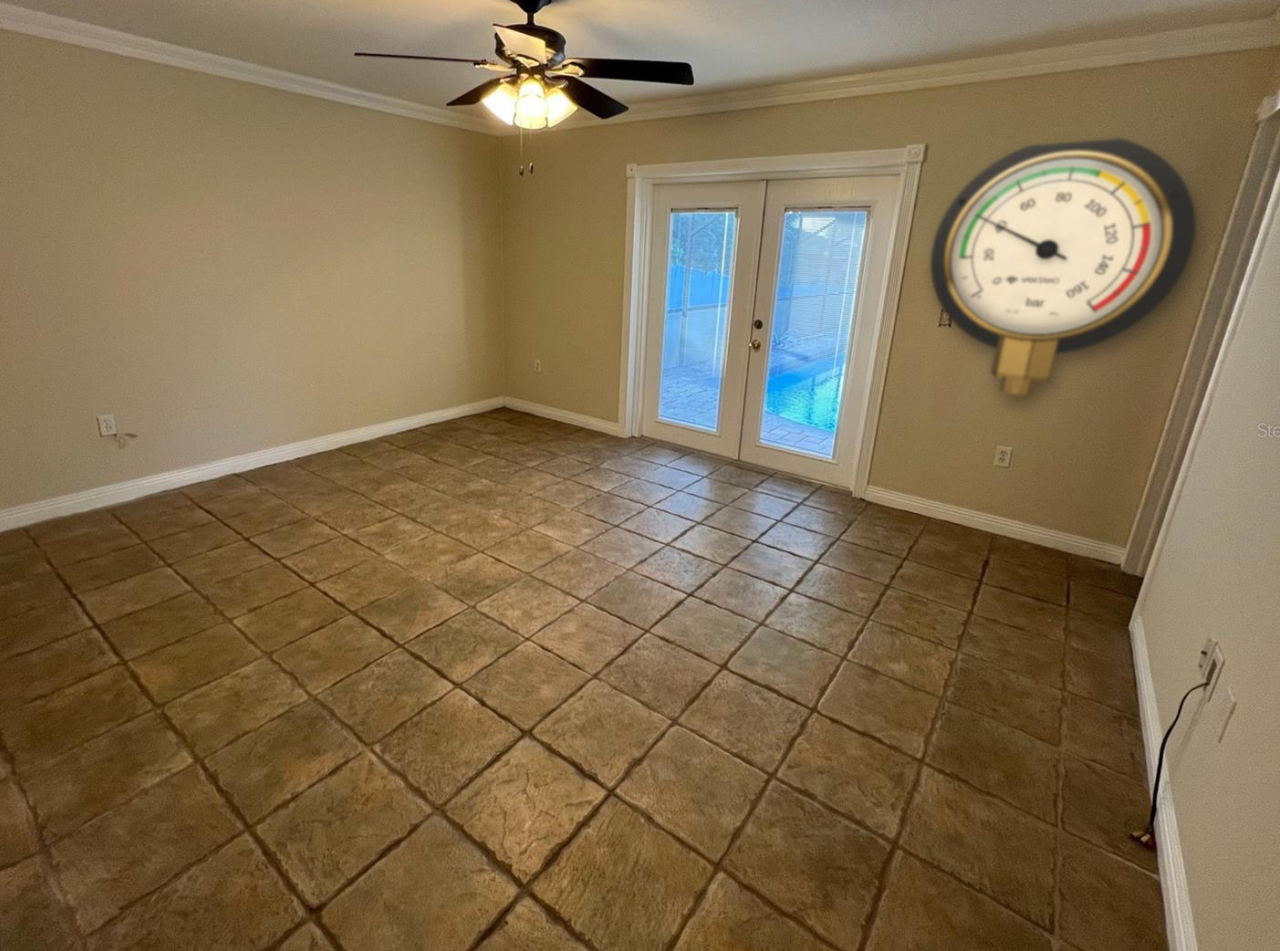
40 (bar)
